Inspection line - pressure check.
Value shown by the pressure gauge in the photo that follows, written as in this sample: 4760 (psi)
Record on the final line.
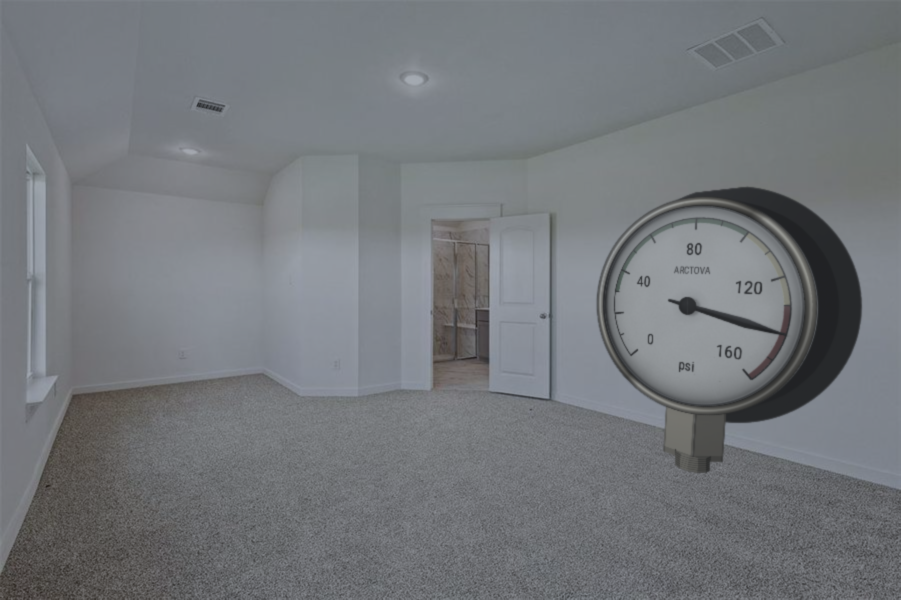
140 (psi)
